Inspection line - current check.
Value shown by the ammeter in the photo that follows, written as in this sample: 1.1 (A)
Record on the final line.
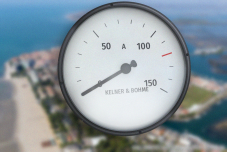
0 (A)
